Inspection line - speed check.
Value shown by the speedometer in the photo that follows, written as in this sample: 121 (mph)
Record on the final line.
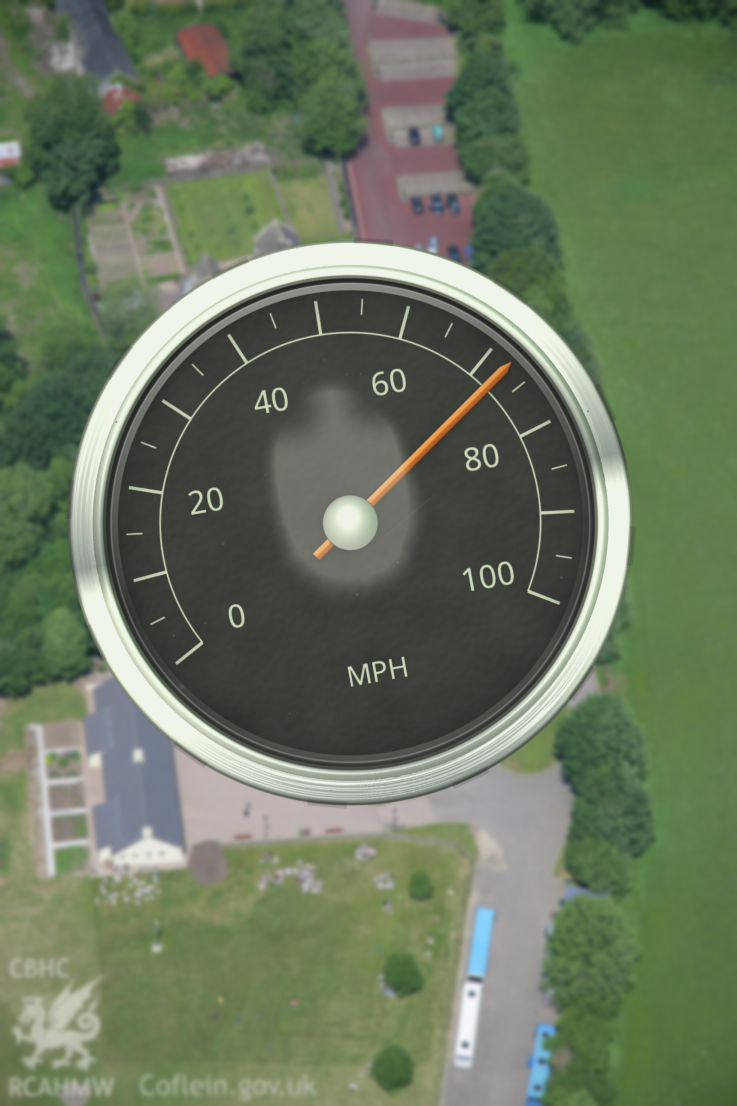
72.5 (mph)
